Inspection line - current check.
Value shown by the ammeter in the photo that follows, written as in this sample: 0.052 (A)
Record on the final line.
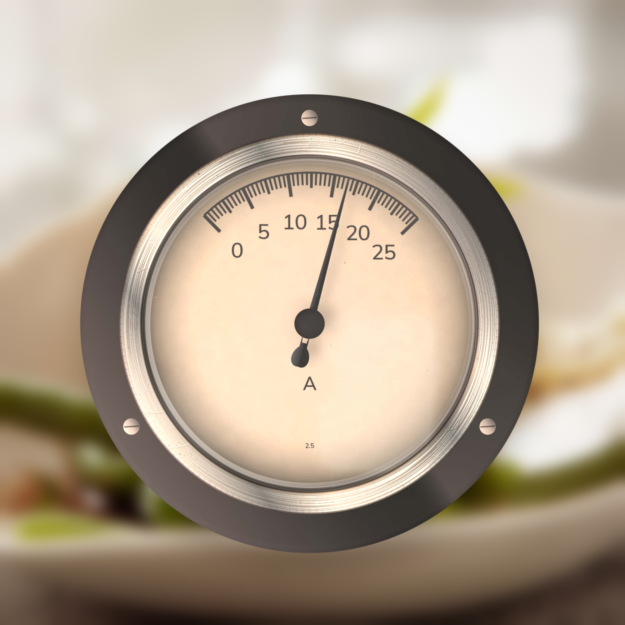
16.5 (A)
